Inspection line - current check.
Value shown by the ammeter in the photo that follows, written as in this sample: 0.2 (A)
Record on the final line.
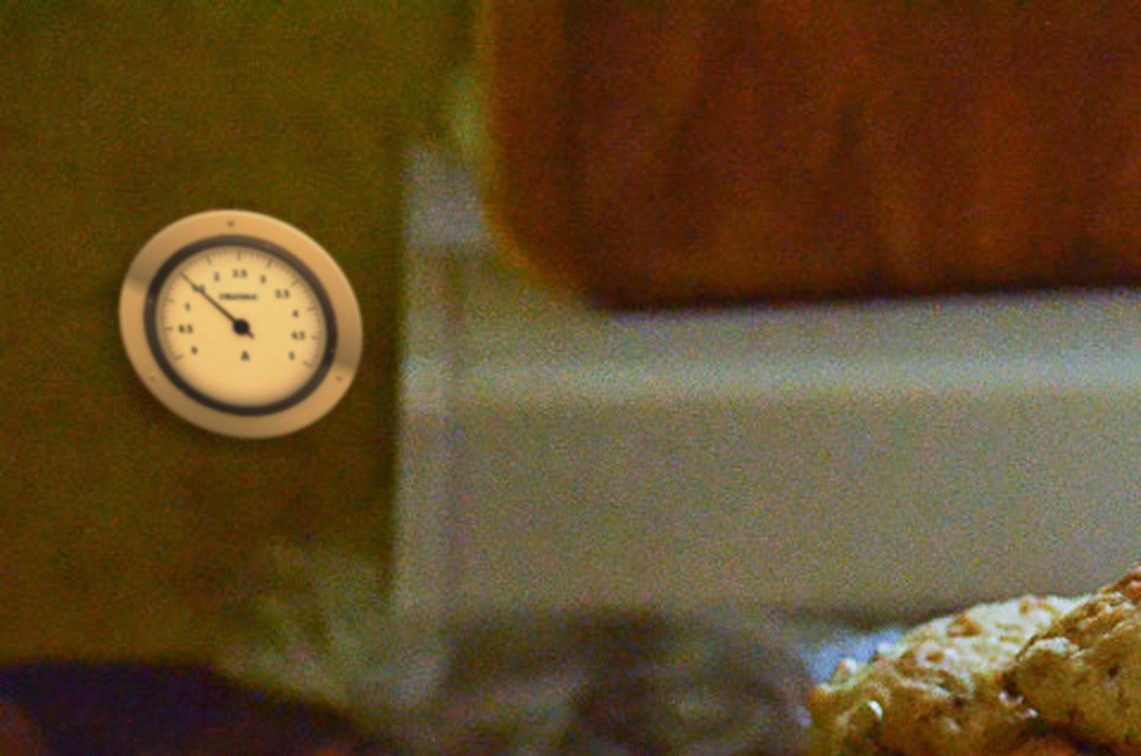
1.5 (A)
